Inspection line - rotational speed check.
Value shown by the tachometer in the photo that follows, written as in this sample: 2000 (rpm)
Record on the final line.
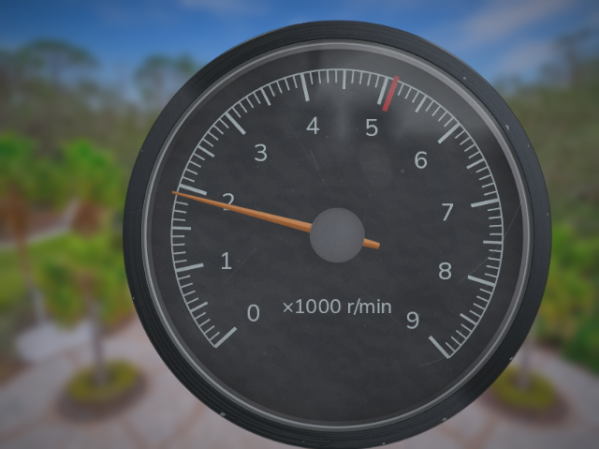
1900 (rpm)
